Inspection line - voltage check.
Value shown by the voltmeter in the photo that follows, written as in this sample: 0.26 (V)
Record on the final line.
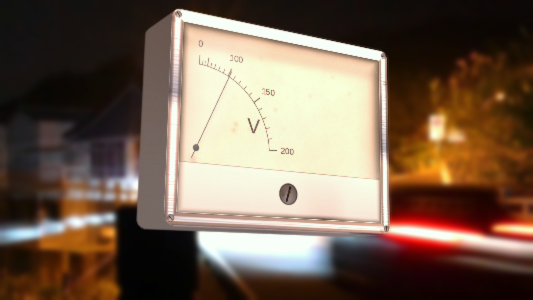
100 (V)
